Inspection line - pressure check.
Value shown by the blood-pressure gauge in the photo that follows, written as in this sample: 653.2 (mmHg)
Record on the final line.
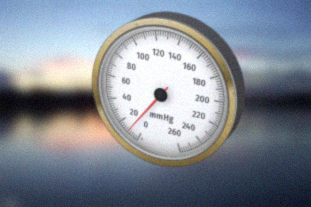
10 (mmHg)
